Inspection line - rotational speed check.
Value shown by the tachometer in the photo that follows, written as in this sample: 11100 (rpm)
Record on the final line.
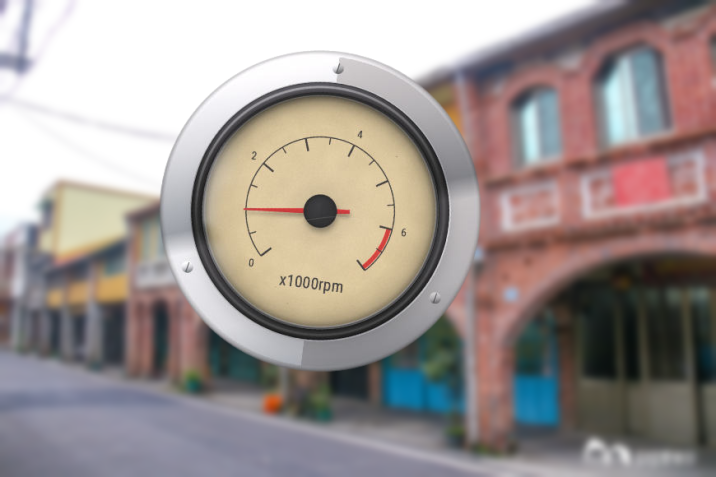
1000 (rpm)
